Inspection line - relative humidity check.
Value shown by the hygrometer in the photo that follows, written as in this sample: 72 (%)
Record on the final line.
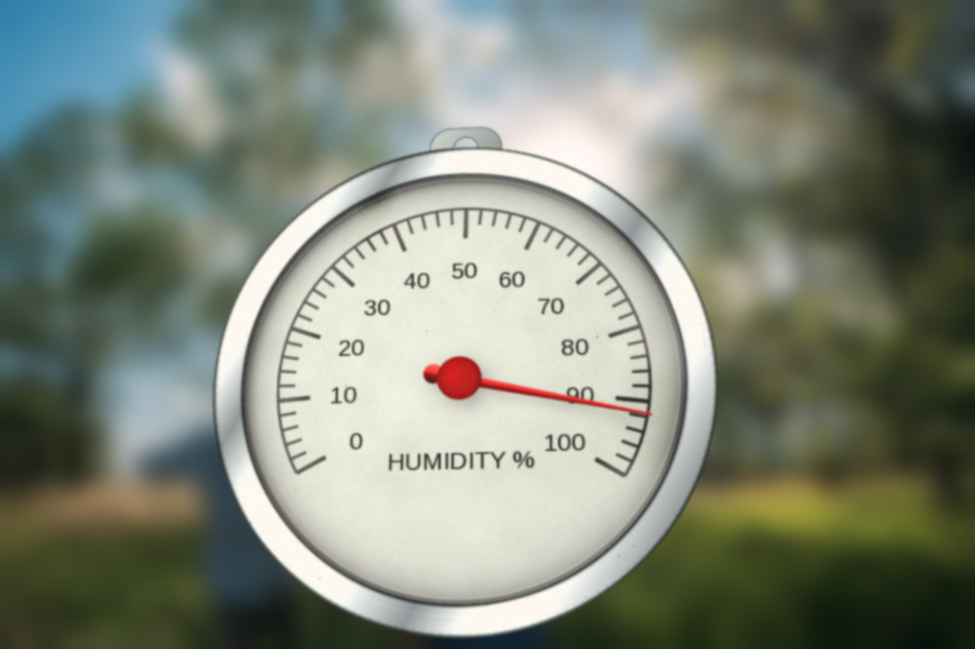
92 (%)
